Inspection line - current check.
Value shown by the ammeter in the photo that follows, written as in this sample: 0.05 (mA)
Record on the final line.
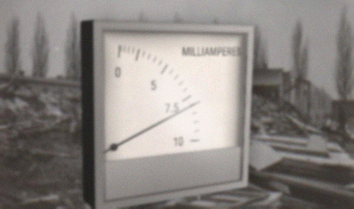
8 (mA)
